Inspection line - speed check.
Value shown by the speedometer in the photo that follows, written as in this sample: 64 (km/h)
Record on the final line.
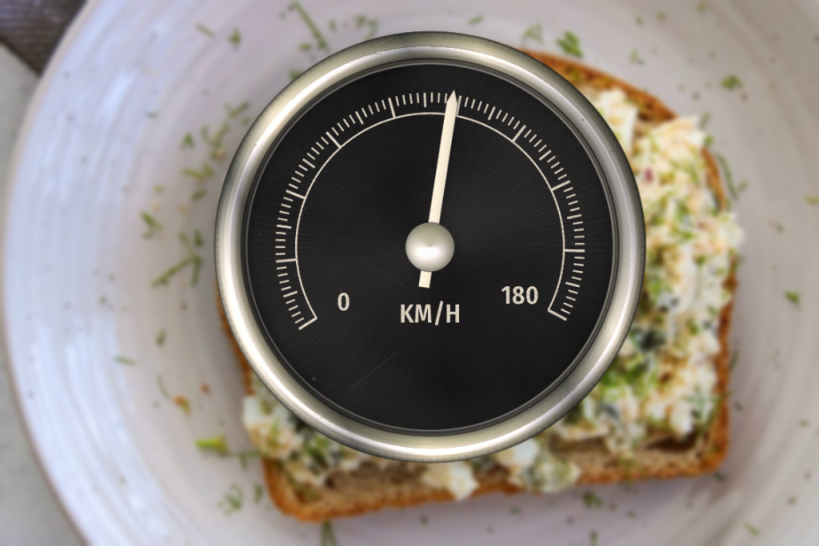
98 (km/h)
